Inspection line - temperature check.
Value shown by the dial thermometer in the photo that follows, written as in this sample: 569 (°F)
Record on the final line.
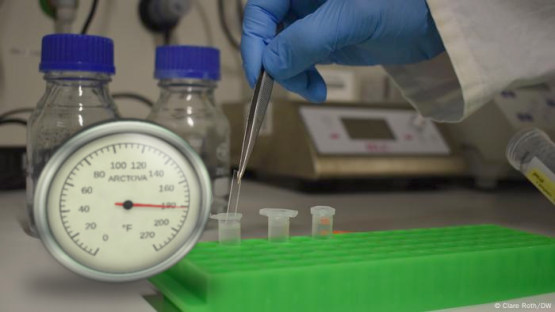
180 (°F)
